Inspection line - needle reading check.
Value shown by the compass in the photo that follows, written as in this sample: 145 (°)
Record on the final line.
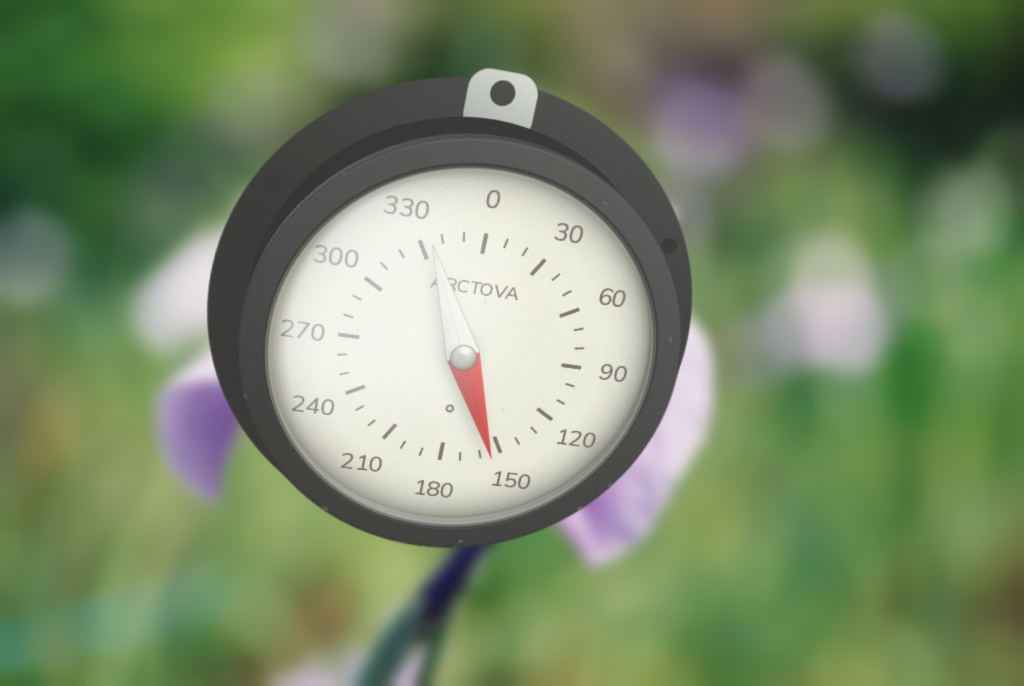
155 (°)
